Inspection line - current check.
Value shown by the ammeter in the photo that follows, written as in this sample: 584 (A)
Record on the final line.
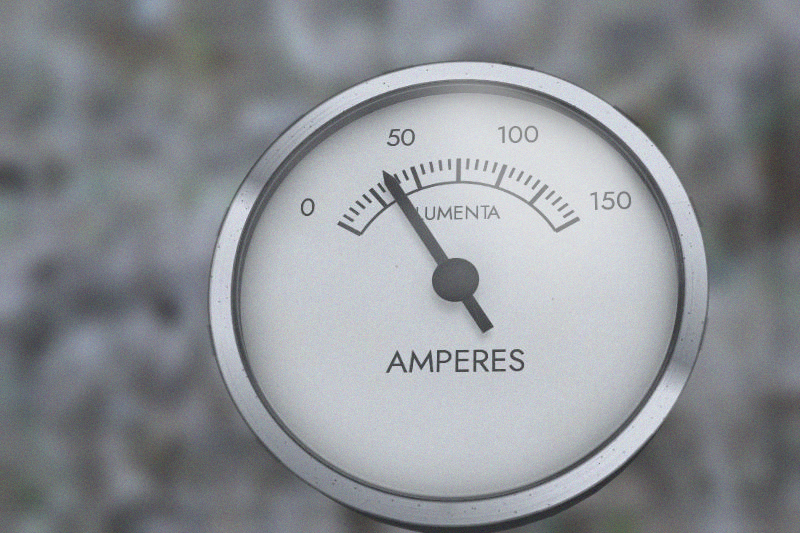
35 (A)
